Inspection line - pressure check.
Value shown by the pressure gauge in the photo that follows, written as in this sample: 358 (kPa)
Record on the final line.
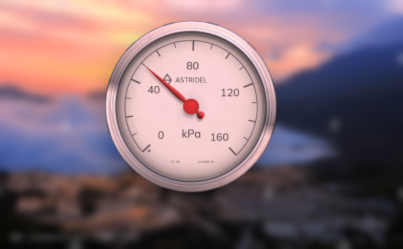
50 (kPa)
